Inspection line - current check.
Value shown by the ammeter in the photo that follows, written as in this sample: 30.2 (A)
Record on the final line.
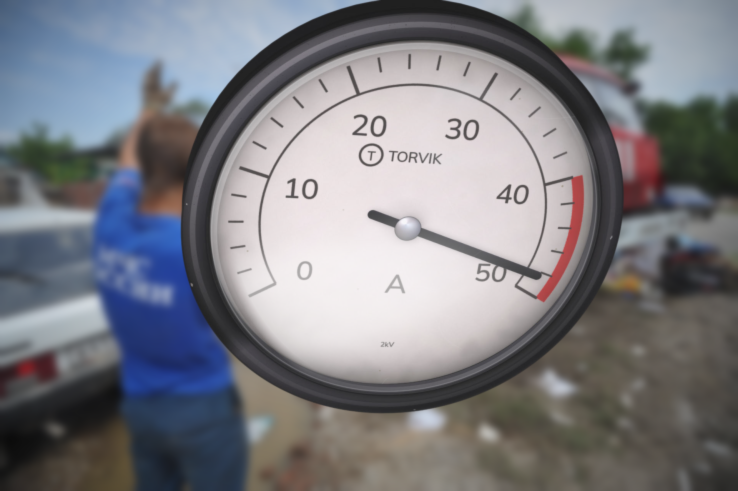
48 (A)
